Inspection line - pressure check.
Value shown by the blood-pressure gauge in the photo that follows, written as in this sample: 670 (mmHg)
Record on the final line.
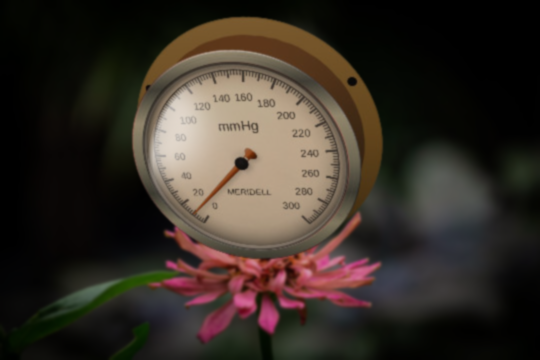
10 (mmHg)
